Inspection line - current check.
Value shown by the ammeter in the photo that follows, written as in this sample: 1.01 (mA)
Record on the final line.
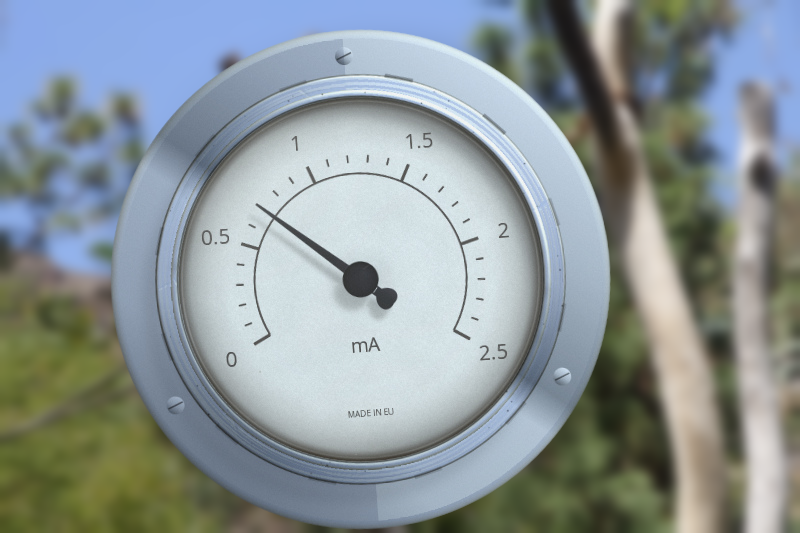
0.7 (mA)
